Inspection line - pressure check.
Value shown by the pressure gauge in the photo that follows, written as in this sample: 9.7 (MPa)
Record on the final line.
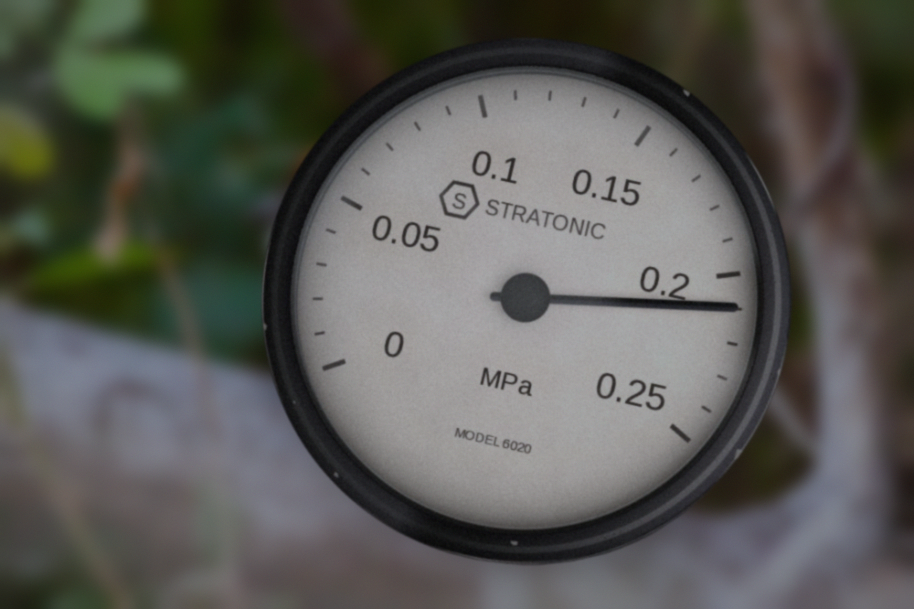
0.21 (MPa)
